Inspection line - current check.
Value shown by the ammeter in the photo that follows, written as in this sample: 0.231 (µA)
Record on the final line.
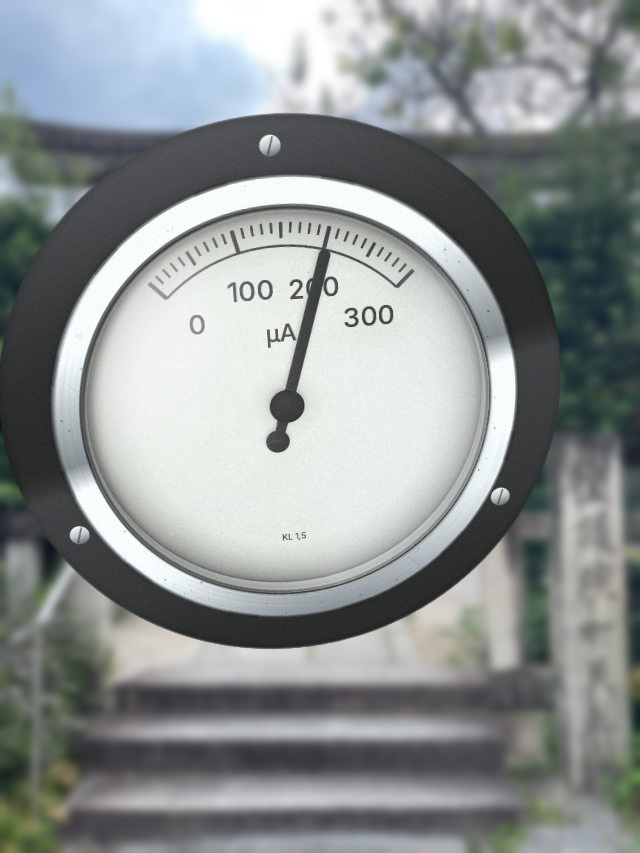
200 (µA)
